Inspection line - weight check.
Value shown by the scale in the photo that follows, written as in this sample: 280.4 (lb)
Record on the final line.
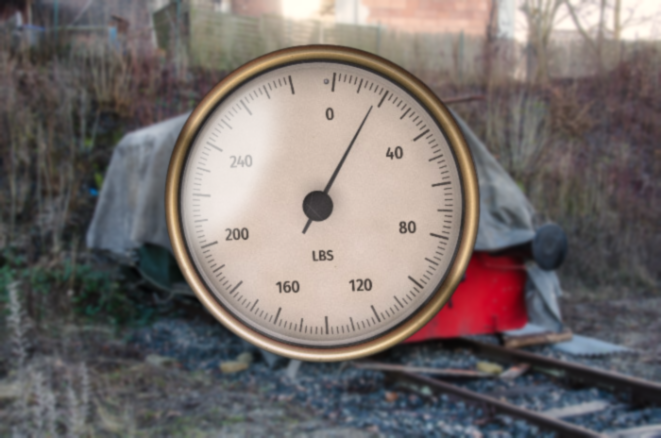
18 (lb)
